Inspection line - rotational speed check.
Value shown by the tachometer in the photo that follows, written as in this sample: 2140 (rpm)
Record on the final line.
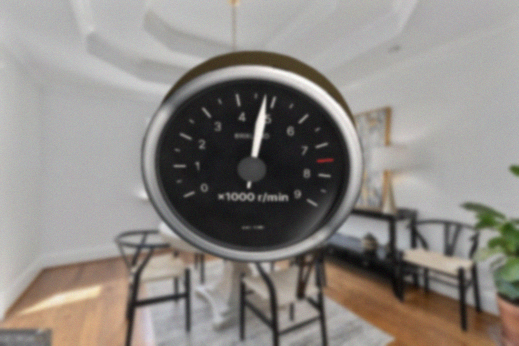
4750 (rpm)
